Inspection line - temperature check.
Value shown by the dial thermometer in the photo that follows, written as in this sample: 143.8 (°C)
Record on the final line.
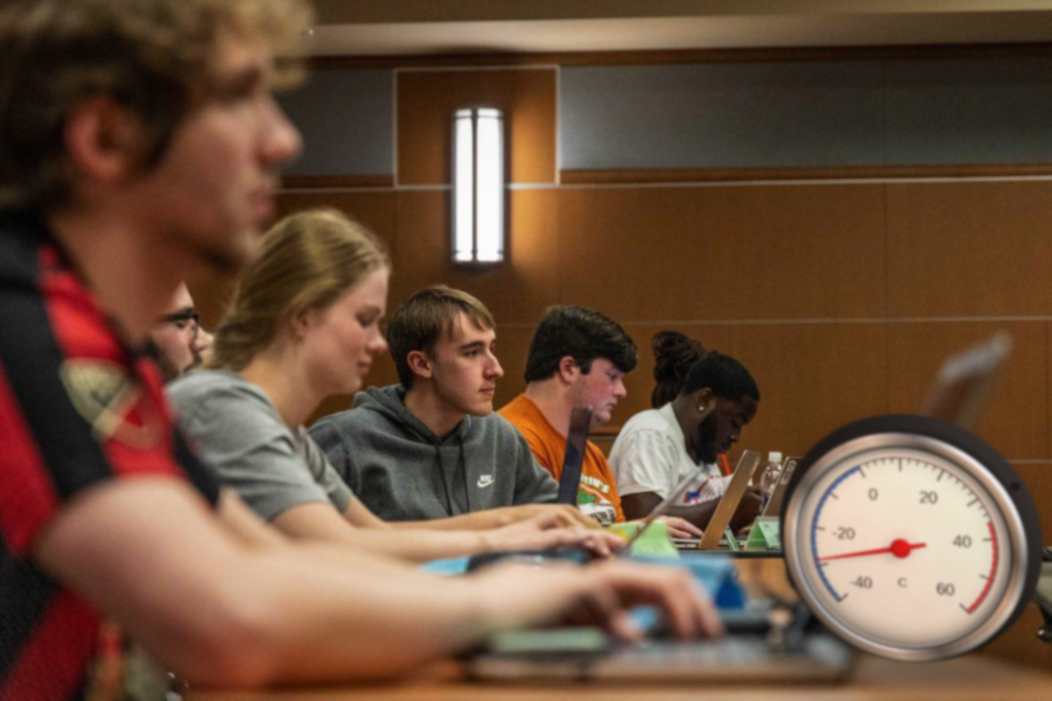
-28 (°C)
